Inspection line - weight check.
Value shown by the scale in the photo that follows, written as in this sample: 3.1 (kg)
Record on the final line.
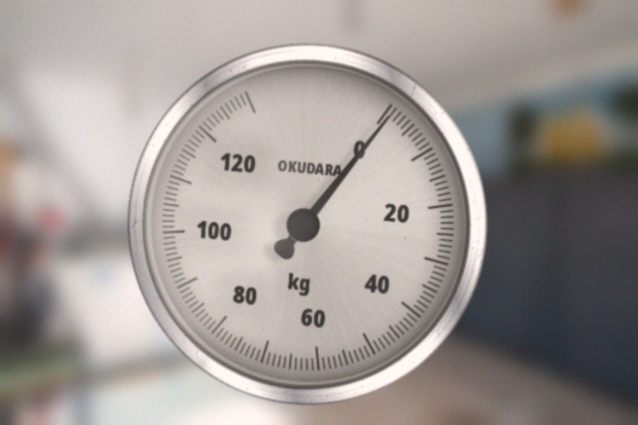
1 (kg)
